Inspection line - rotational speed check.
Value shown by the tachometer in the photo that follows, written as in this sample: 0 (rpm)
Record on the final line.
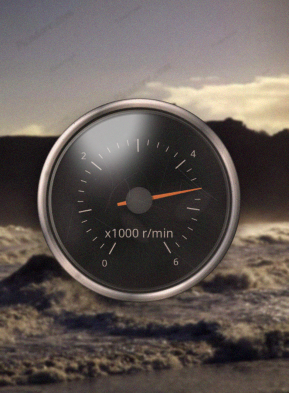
4600 (rpm)
